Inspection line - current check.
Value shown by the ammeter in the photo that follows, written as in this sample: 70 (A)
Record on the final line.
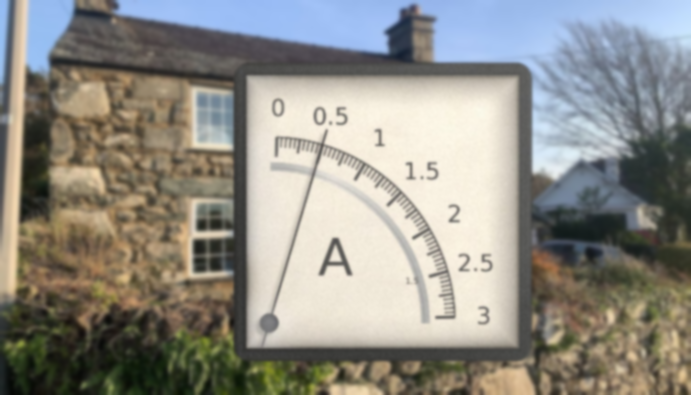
0.5 (A)
